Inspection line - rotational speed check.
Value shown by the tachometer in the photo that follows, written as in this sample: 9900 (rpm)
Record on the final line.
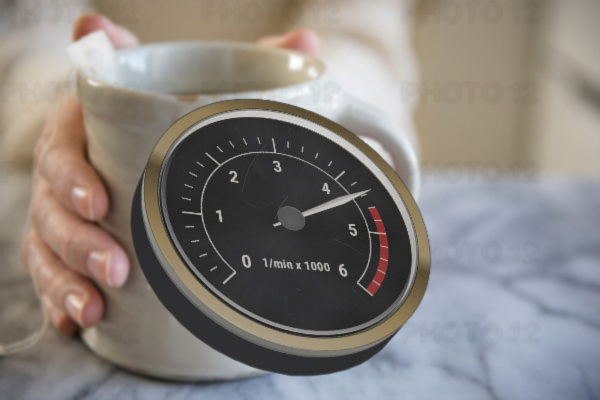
4400 (rpm)
